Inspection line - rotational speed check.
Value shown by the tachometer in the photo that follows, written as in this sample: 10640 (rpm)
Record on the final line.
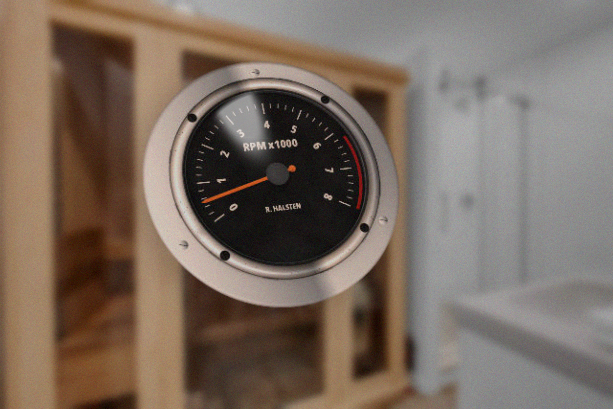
500 (rpm)
